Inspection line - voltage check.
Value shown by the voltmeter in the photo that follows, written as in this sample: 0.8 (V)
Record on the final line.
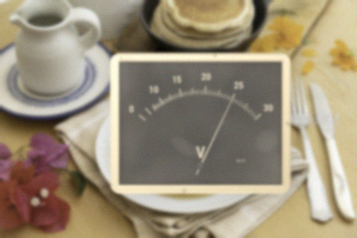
25 (V)
